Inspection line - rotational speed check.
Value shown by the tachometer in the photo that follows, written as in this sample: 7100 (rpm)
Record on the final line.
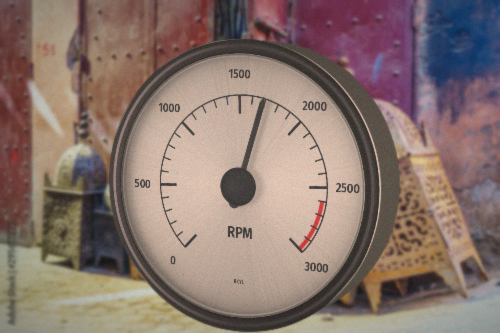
1700 (rpm)
